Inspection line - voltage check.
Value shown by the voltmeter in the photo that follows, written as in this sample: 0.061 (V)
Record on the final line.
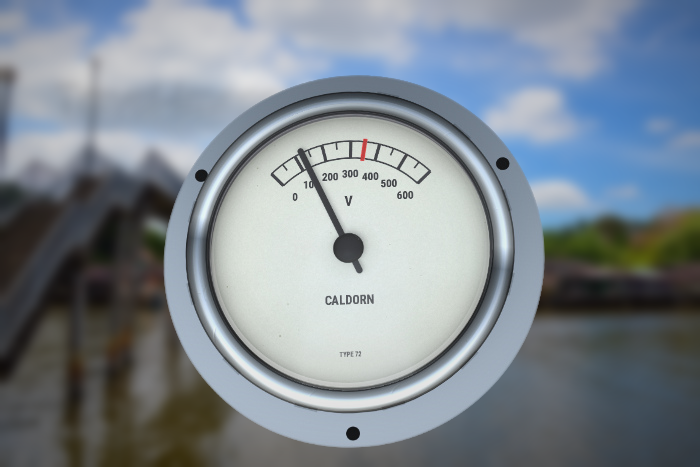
125 (V)
